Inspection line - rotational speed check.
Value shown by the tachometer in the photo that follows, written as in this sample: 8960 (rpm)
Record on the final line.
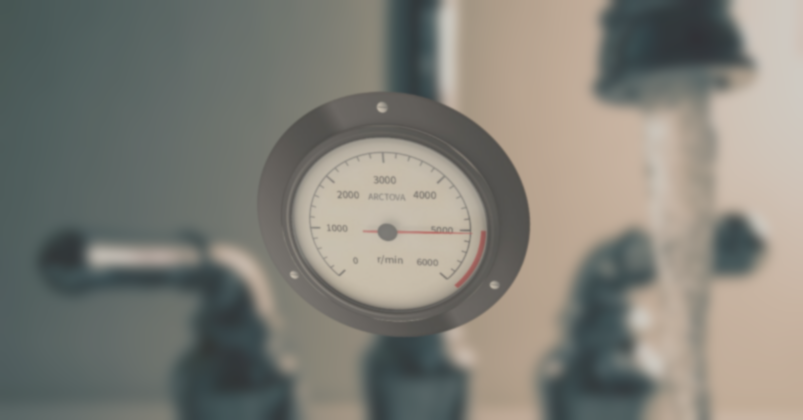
5000 (rpm)
